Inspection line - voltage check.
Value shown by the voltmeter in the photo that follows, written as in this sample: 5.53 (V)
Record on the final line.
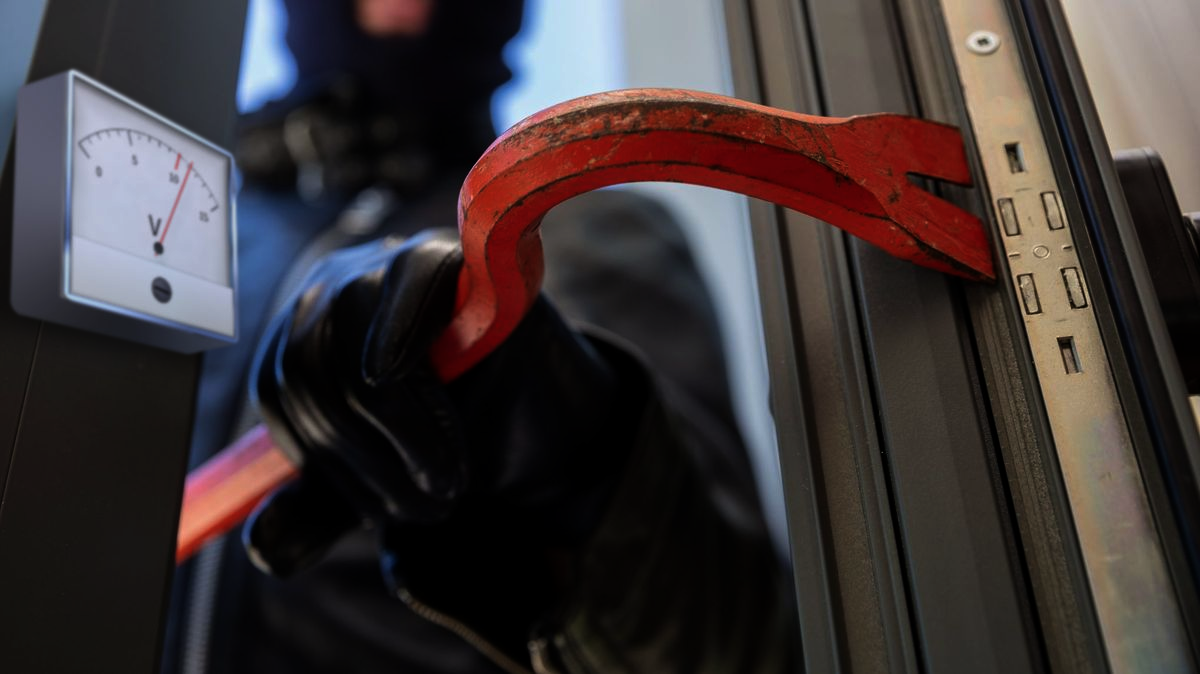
11 (V)
